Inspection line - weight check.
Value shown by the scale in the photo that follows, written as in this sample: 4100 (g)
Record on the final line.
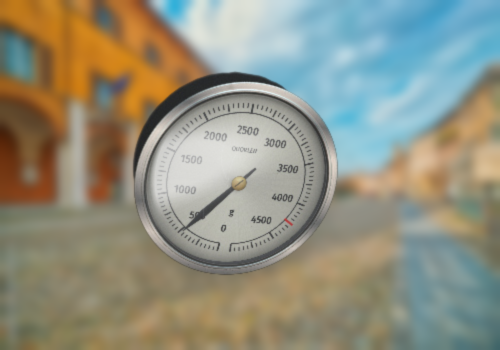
500 (g)
